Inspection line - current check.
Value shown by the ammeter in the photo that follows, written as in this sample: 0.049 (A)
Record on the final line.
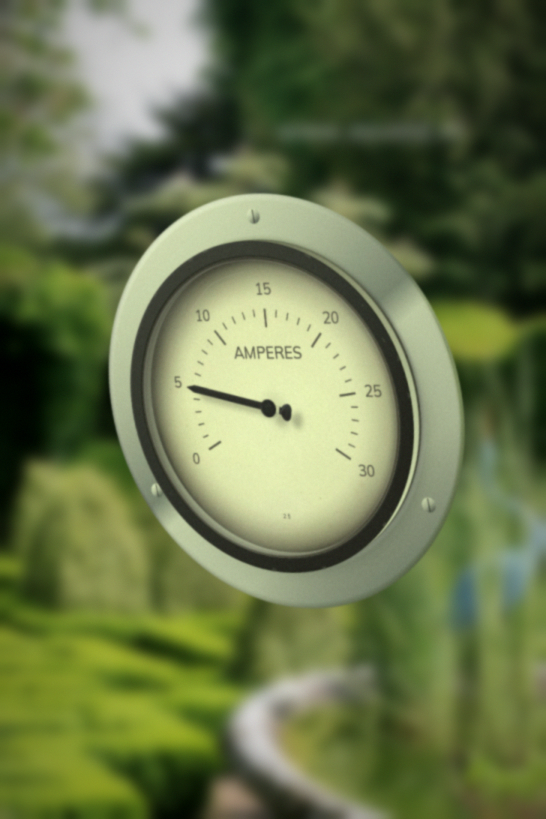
5 (A)
